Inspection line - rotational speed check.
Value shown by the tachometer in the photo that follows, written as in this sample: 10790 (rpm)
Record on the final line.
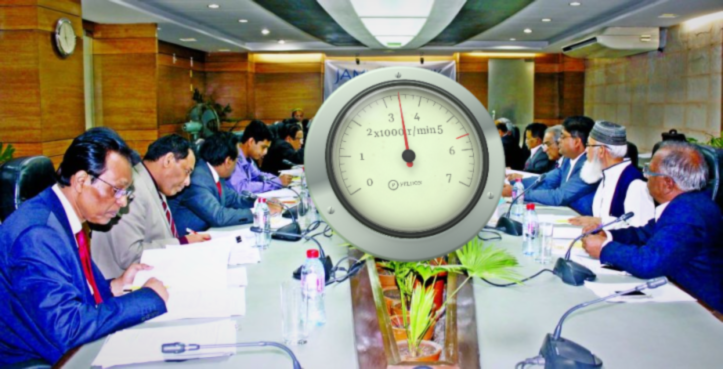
3400 (rpm)
